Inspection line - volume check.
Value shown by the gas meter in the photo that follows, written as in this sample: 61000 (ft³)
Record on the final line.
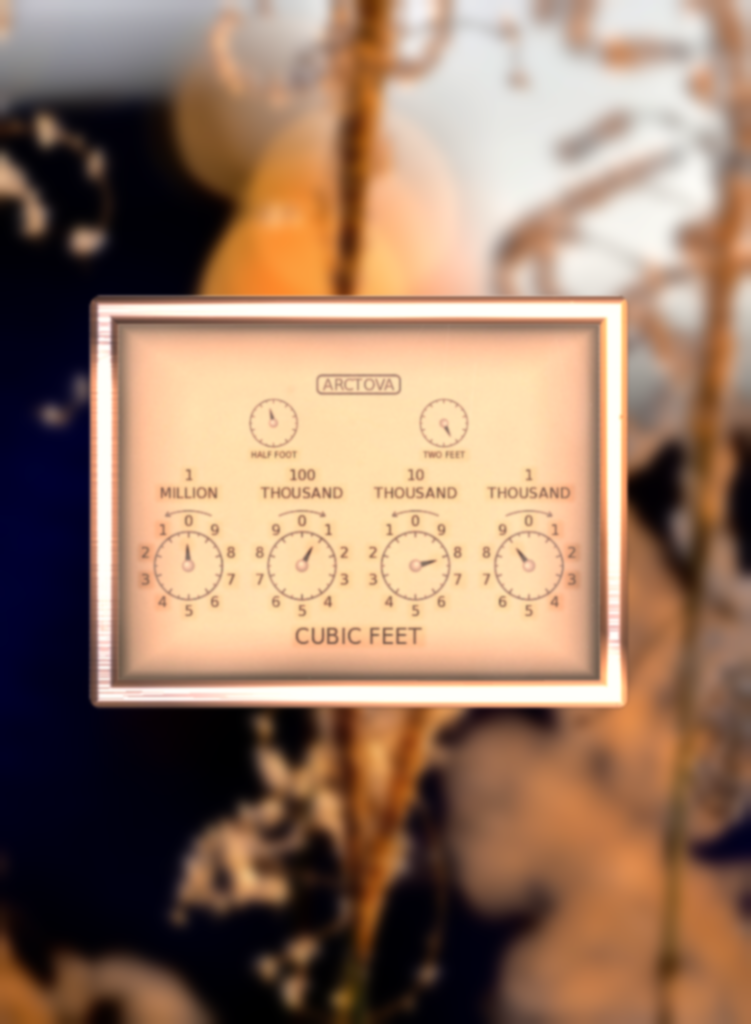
7900 (ft³)
